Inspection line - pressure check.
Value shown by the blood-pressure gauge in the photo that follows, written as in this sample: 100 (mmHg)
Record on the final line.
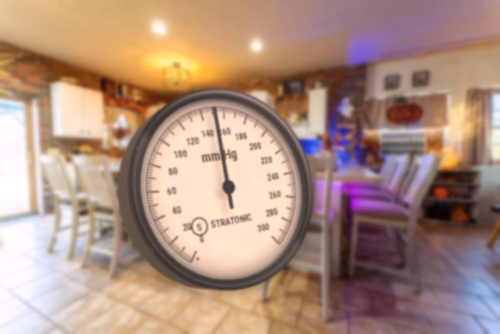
150 (mmHg)
